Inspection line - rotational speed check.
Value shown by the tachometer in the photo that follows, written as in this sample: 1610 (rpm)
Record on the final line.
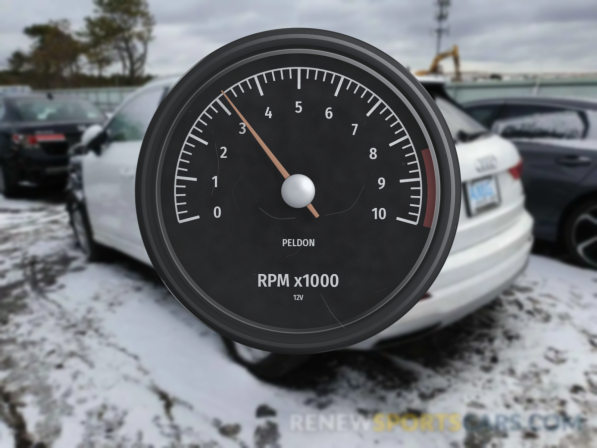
3200 (rpm)
